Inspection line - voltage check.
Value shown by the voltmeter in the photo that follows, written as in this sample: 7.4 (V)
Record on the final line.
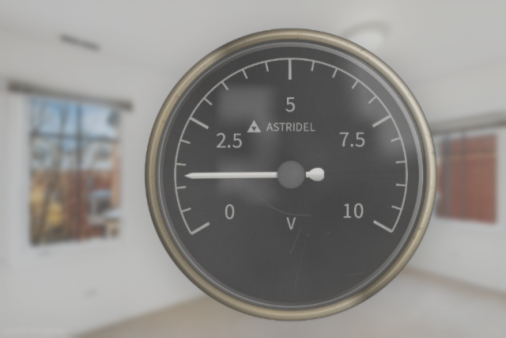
1.25 (V)
